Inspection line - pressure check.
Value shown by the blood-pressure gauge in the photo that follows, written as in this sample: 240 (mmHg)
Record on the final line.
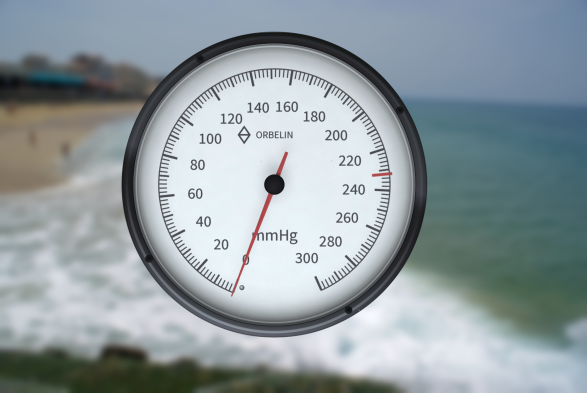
0 (mmHg)
